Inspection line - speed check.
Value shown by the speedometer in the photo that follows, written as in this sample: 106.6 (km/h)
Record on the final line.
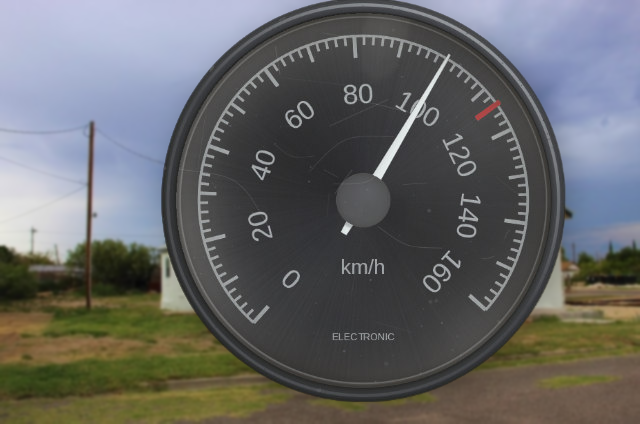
100 (km/h)
